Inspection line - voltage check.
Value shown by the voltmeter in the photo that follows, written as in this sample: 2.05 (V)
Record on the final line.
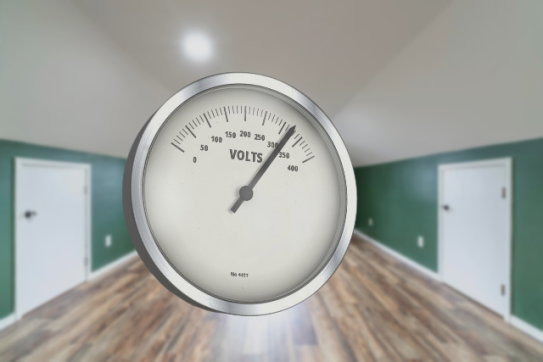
320 (V)
